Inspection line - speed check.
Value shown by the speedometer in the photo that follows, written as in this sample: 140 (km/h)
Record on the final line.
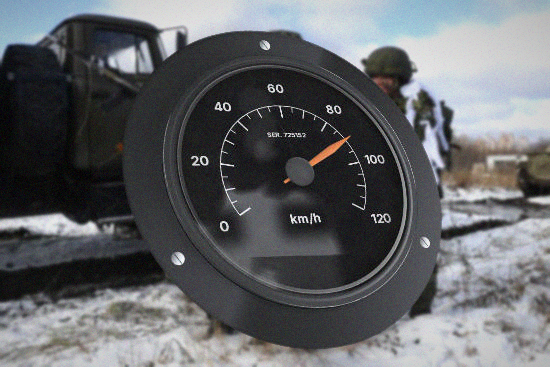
90 (km/h)
